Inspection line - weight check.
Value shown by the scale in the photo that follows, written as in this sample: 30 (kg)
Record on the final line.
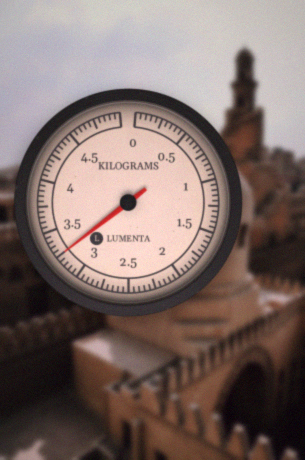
3.25 (kg)
